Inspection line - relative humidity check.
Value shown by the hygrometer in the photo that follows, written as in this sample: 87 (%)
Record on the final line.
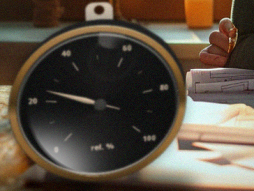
25 (%)
